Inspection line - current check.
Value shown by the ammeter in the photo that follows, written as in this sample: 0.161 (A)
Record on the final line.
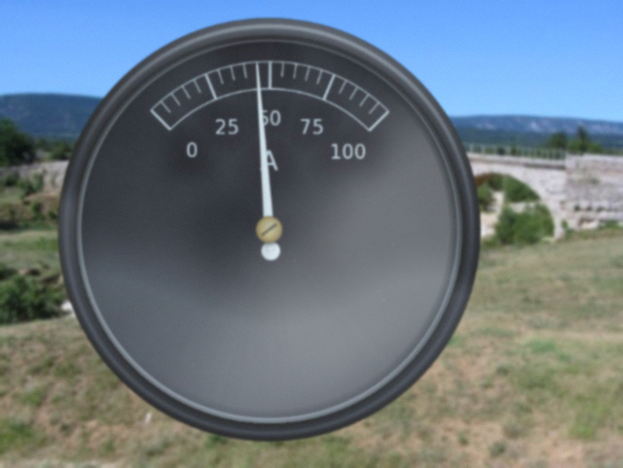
45 (A)
